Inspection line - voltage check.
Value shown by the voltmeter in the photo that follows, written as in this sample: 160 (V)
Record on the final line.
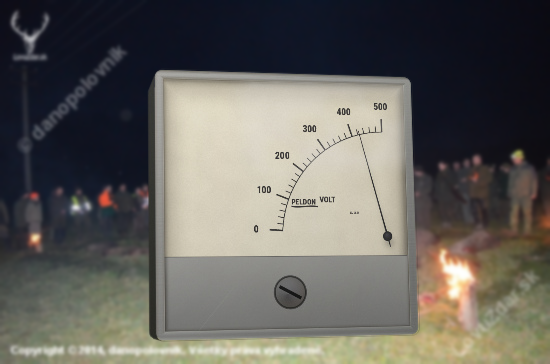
420 (V)
